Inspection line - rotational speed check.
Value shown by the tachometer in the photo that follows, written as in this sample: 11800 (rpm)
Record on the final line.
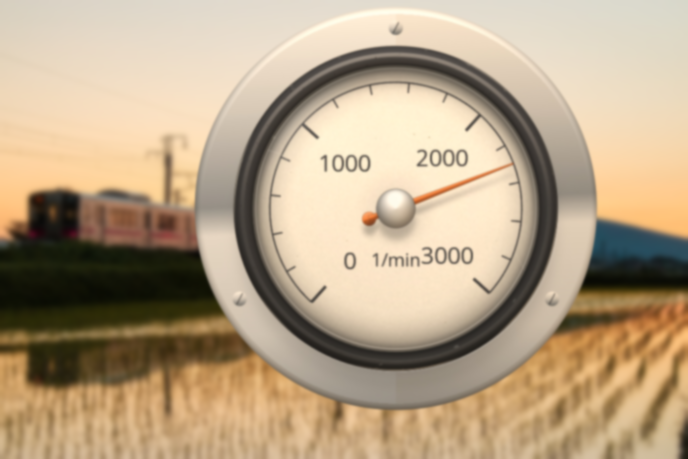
2300 (rpm)
